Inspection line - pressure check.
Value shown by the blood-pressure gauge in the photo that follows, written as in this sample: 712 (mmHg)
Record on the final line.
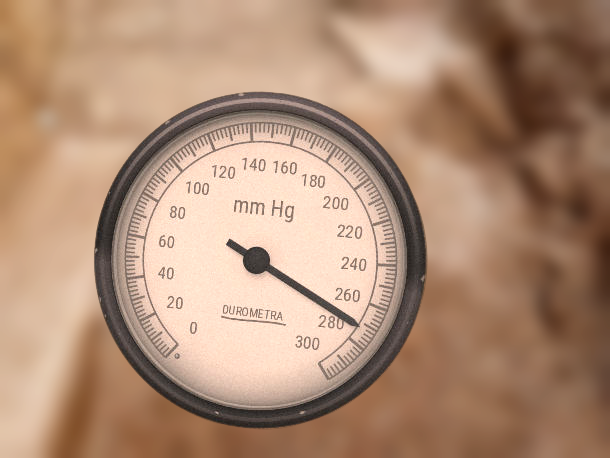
272 (mmHg)
